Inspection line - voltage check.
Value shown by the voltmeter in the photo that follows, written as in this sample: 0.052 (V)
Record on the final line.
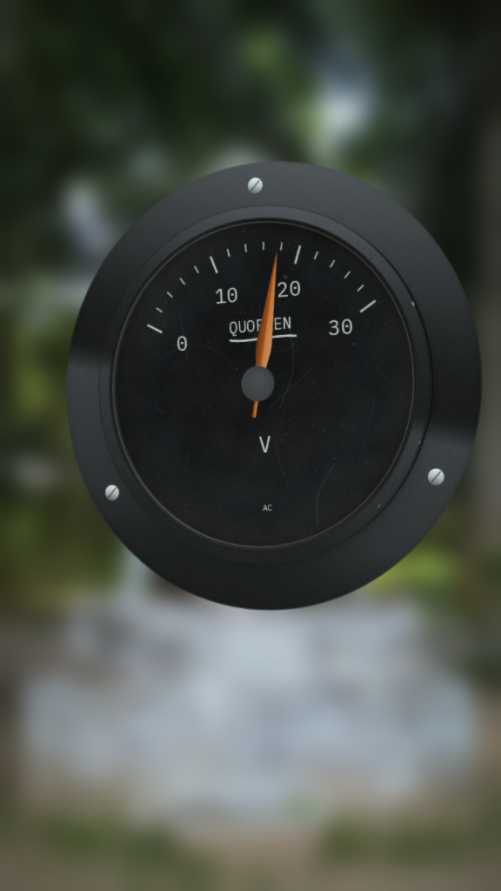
18 (V)
